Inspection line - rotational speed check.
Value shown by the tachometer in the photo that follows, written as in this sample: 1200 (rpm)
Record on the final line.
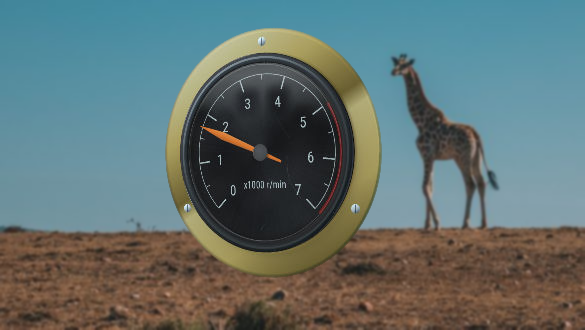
1750 (rpm)
